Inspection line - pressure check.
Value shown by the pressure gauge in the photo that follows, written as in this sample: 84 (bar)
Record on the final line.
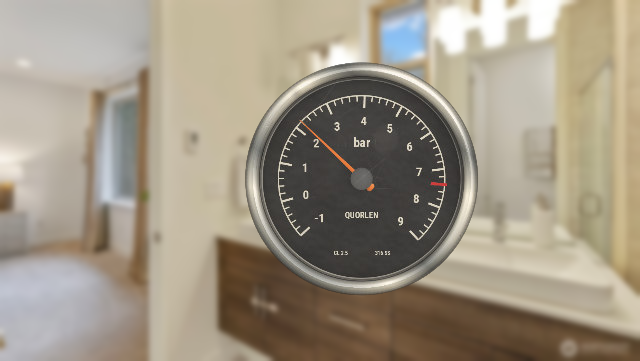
2.2 (bar)
